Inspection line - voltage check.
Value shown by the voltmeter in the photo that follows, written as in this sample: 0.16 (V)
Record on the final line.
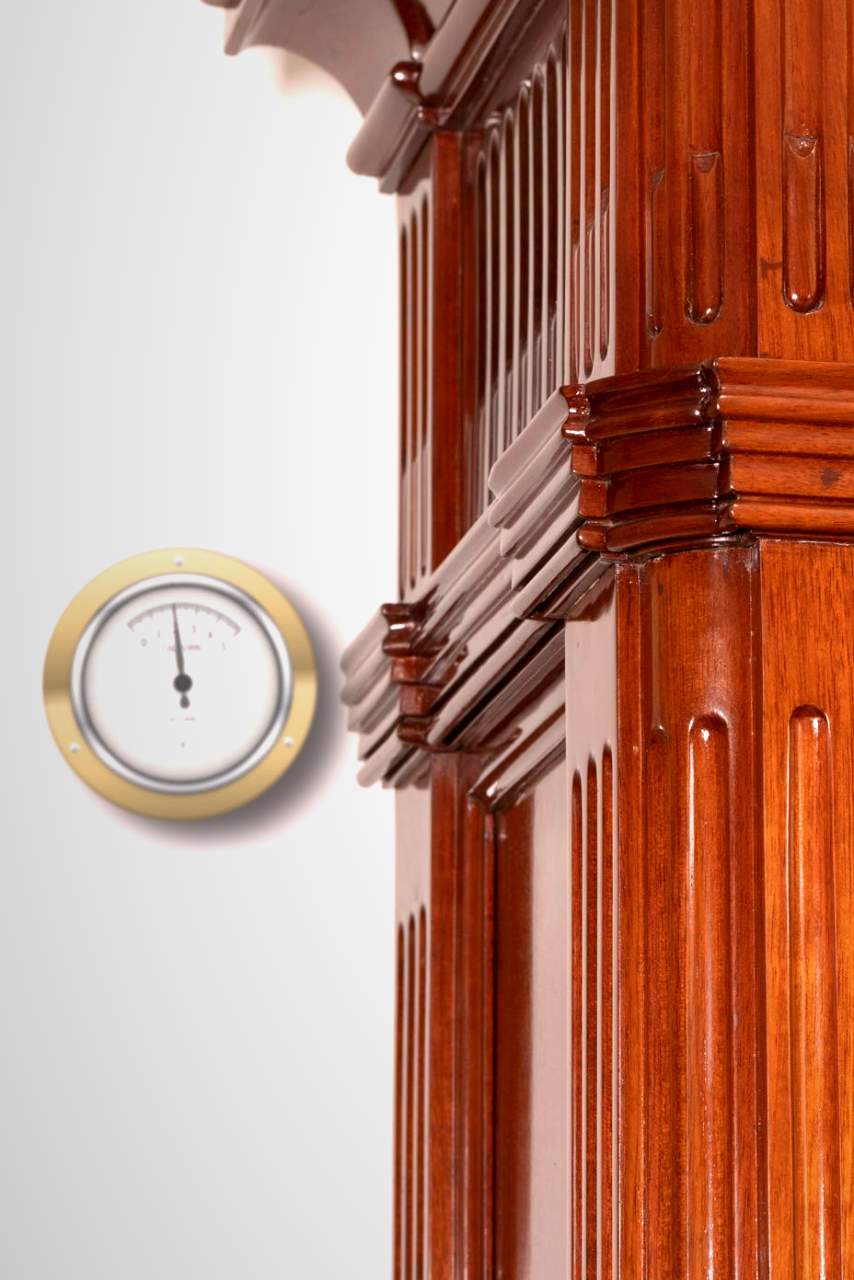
2 (V)
